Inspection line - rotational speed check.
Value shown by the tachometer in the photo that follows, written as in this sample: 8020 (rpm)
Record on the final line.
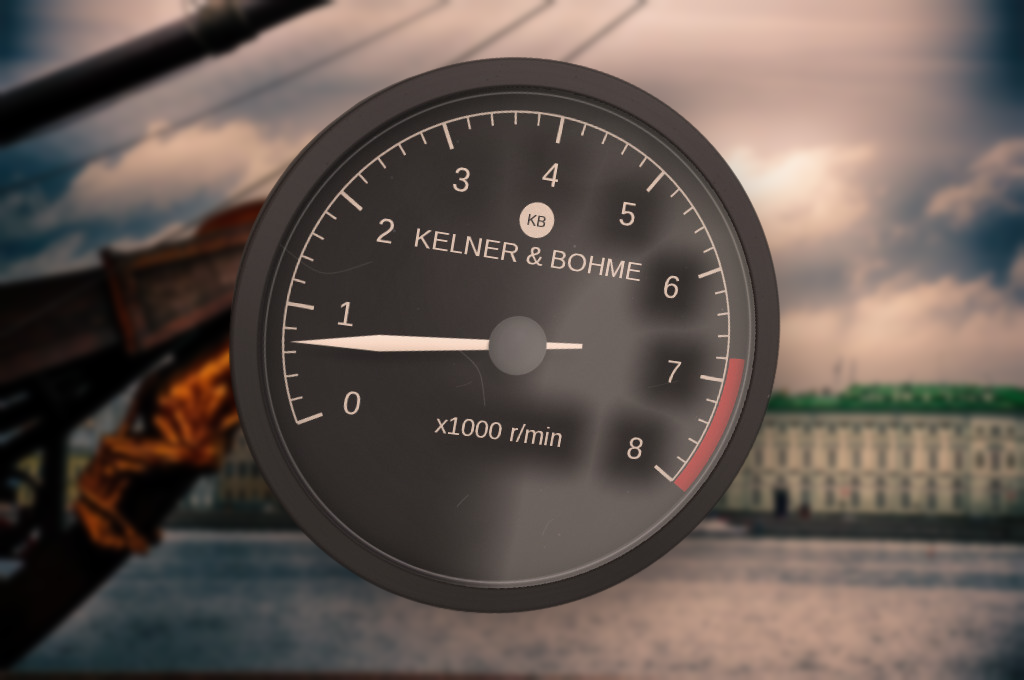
700 (rpm)
